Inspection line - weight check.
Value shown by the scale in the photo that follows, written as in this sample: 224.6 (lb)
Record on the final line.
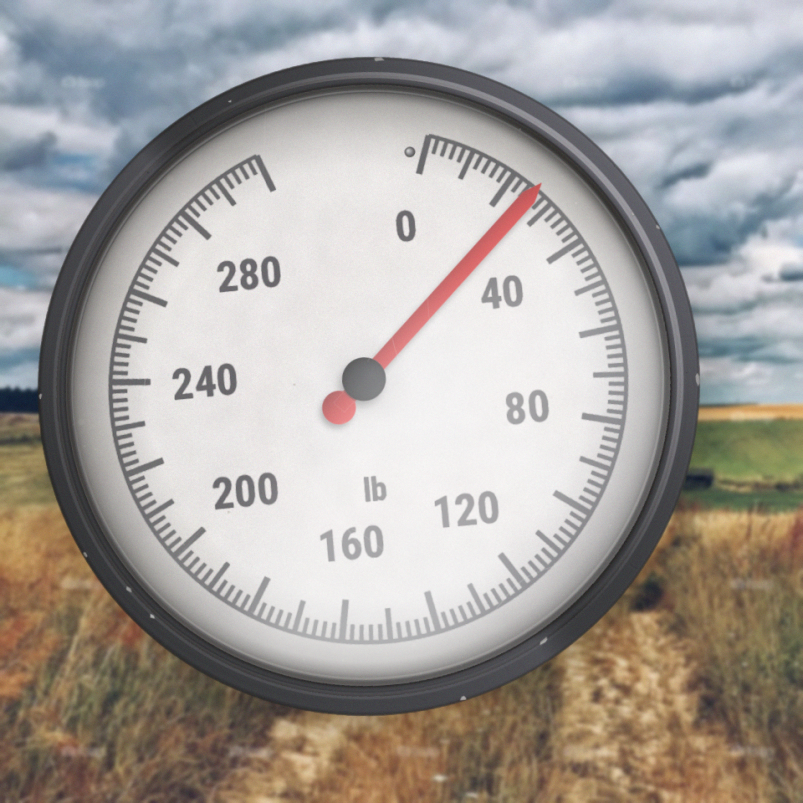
26 (lb)
